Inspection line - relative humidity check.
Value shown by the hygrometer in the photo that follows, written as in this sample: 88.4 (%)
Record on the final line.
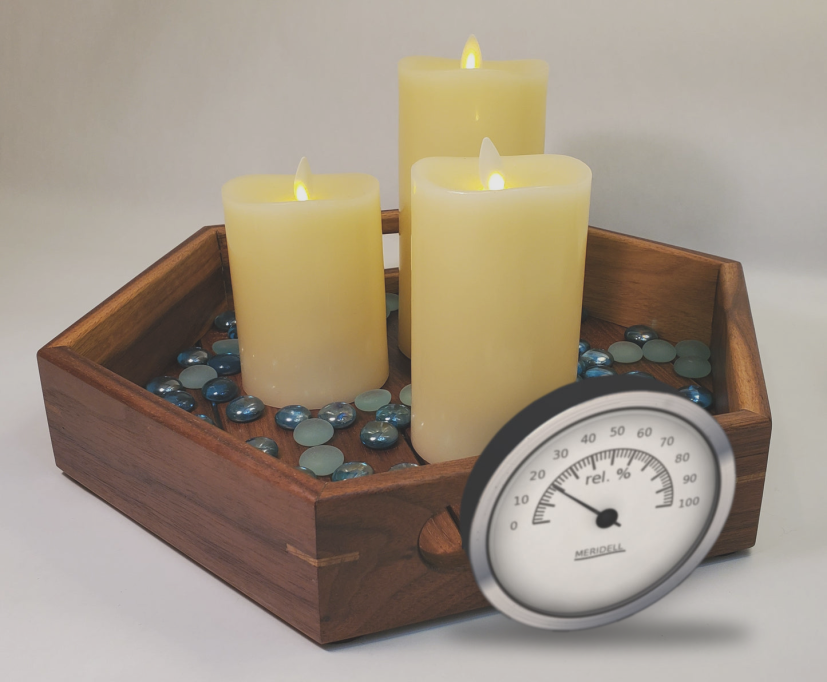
20 (%)
